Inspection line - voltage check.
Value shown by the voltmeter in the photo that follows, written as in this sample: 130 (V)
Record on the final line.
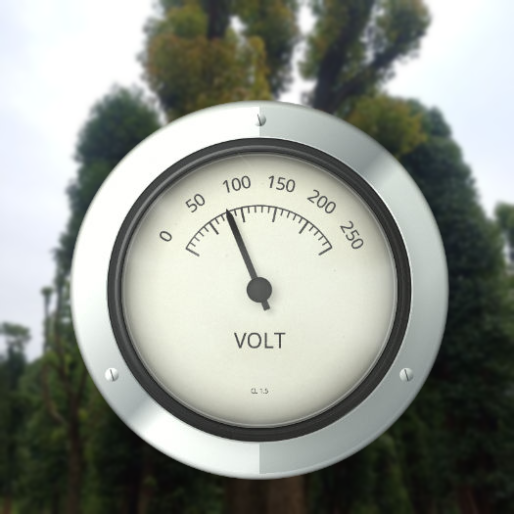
80 (V)
